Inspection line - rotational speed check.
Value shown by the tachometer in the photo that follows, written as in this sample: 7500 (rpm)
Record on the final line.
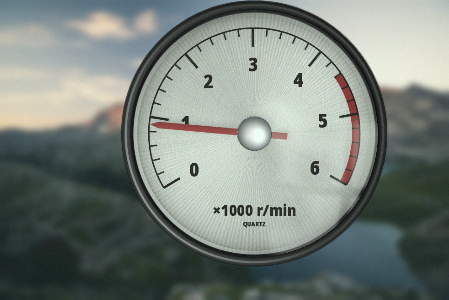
900 (rpm)
